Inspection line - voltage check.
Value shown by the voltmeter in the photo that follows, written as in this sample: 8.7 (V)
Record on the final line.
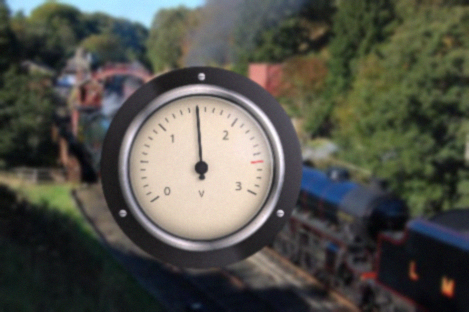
1.5 (V)
